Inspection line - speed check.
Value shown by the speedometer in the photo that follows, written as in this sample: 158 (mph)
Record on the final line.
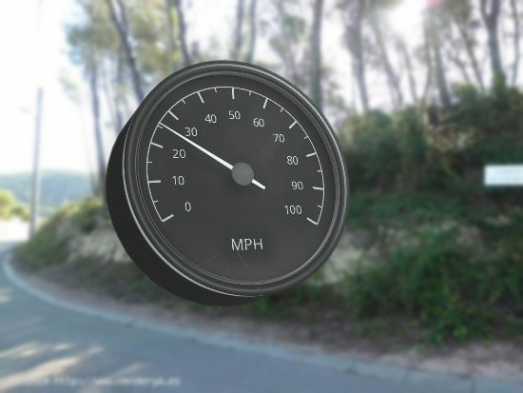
25 (mph)
